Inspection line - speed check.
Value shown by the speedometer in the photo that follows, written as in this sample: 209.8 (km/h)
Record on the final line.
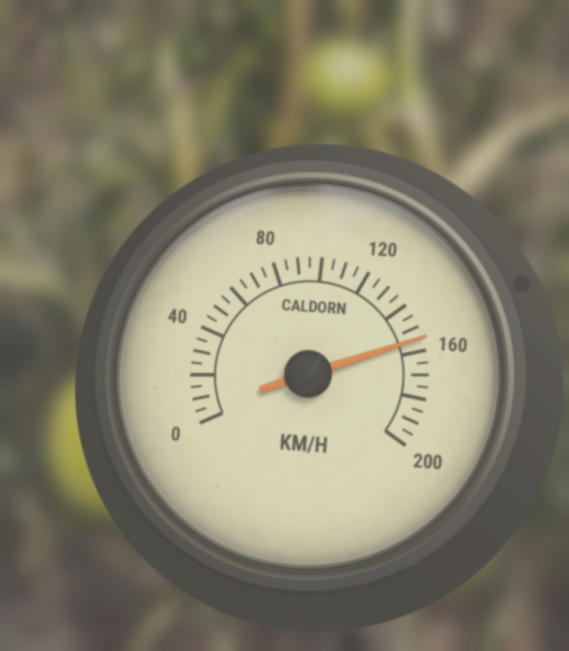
155 (km/h)
